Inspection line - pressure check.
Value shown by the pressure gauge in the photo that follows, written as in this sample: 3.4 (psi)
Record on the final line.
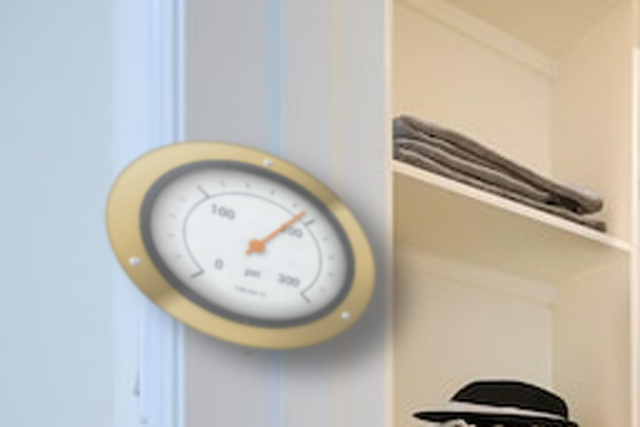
190 (psi)
